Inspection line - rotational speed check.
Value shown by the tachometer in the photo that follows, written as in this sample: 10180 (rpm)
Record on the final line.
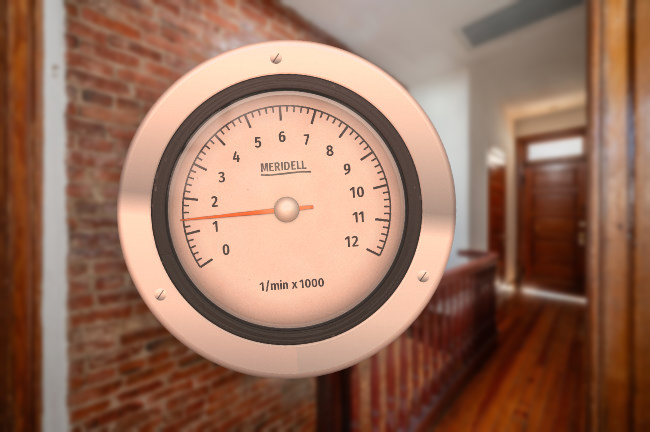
1400 (rpm)
